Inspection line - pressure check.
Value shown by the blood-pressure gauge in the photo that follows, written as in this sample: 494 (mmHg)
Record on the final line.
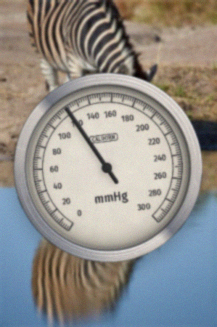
120 (mmHg)
